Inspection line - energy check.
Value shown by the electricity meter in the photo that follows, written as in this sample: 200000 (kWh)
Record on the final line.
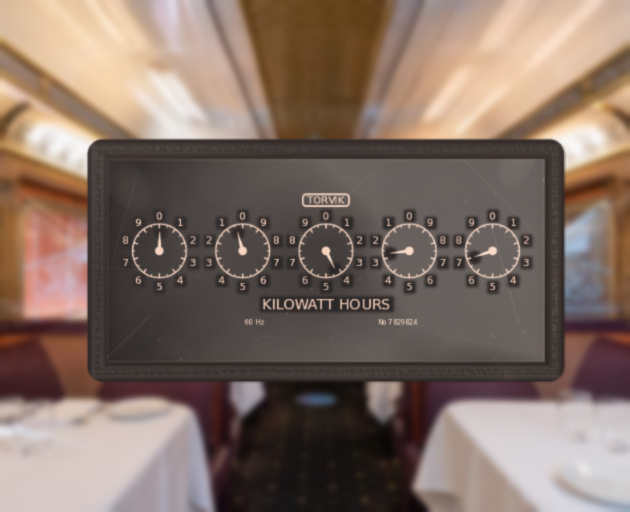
427 (kWh)
